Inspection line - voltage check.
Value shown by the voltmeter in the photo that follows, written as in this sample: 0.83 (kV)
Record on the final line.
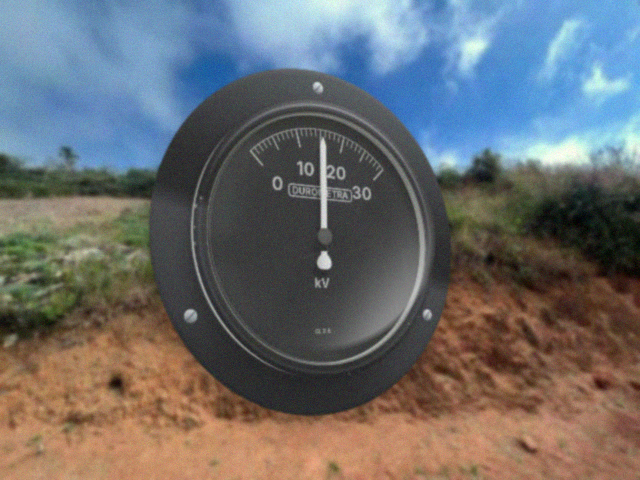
15 (kV)
